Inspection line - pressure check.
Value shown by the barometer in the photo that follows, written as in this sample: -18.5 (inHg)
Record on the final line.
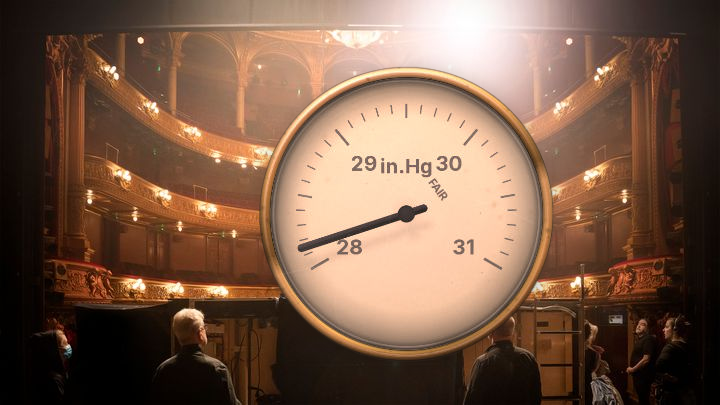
28.15 (inHg)
